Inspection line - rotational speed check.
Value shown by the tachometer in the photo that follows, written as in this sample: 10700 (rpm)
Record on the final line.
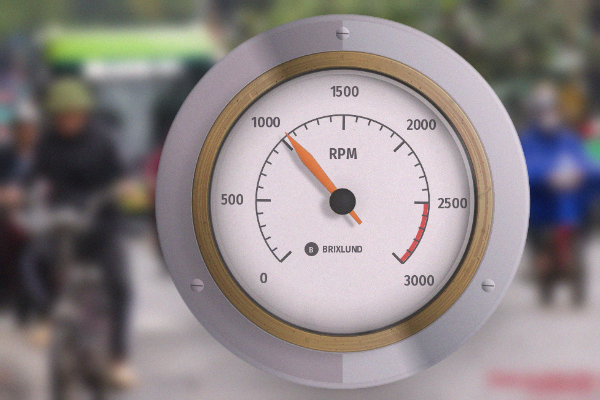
1050 (rpm)
